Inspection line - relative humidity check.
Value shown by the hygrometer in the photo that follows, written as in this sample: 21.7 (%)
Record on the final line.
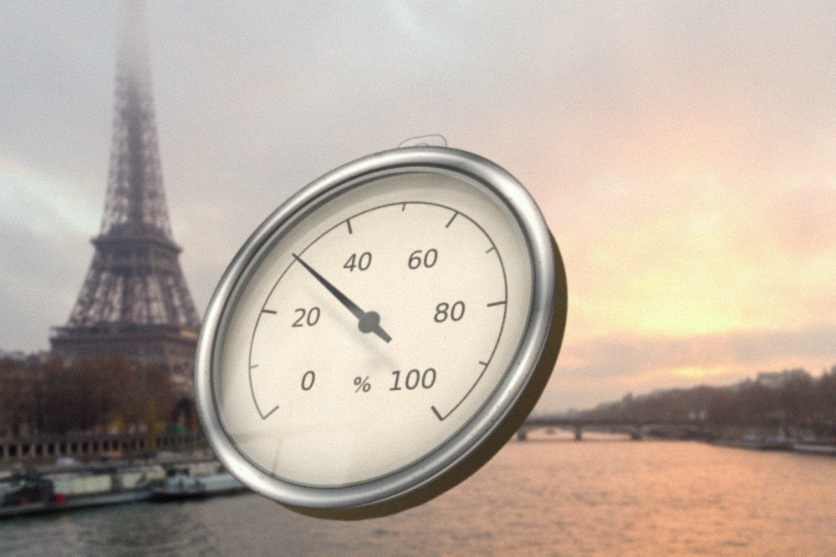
30 (%)
